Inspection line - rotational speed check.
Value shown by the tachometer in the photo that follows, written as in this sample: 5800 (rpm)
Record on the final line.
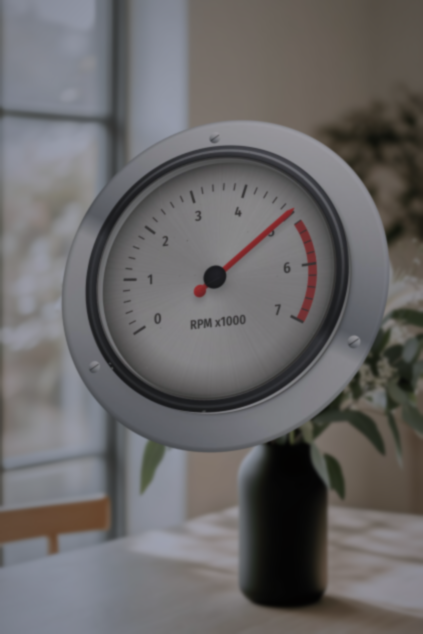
5000 (rpm)
